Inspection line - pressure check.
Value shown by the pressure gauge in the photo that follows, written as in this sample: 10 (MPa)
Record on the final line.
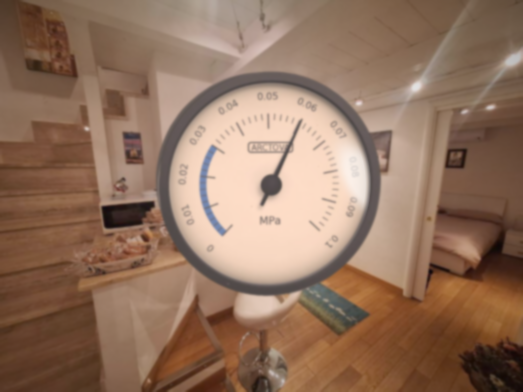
0.06 (MPa)
